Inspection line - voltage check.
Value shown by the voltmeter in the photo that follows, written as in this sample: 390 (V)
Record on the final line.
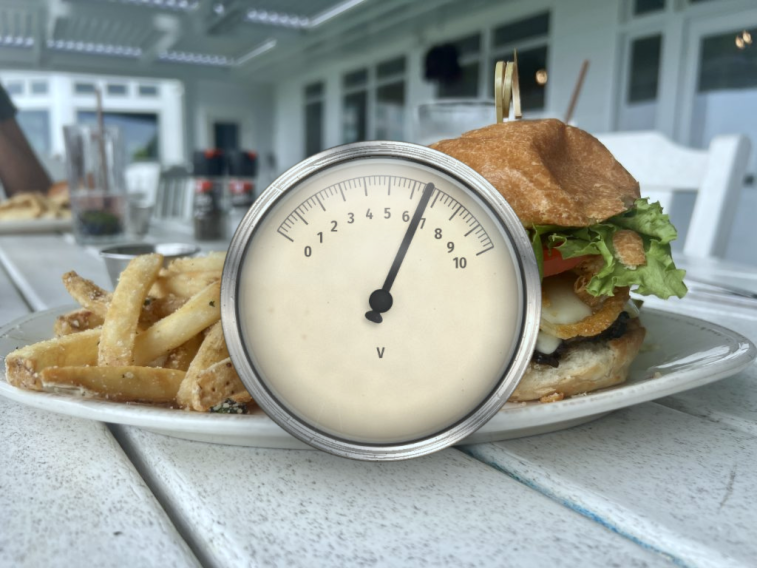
6.6 (V)
